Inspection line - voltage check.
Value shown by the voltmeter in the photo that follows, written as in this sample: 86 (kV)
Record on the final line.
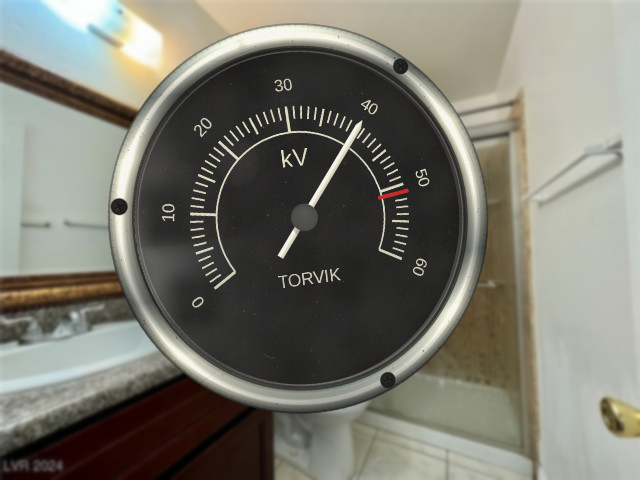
40 (kV)
